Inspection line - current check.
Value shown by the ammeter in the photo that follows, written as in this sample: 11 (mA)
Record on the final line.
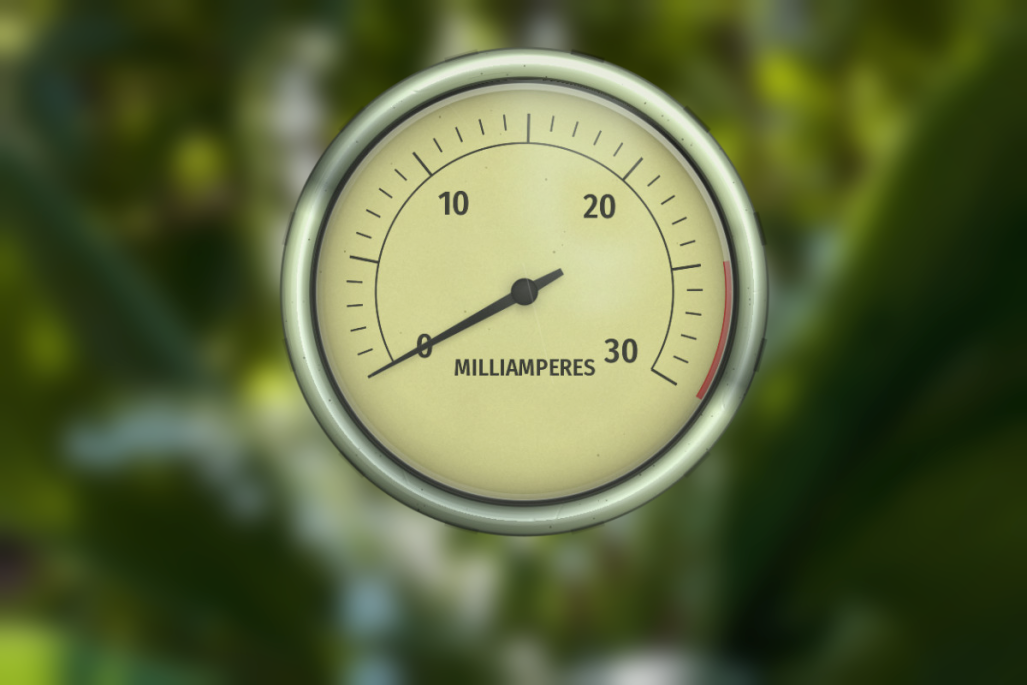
0 (mA)
